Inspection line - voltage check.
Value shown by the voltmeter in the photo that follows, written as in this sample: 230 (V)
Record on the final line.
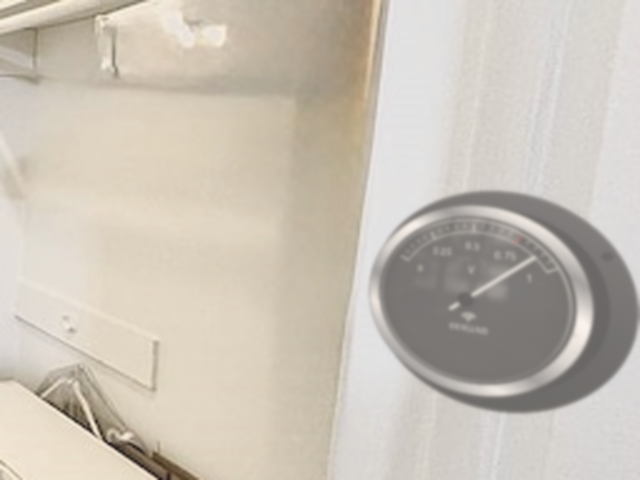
0.9 (V)
